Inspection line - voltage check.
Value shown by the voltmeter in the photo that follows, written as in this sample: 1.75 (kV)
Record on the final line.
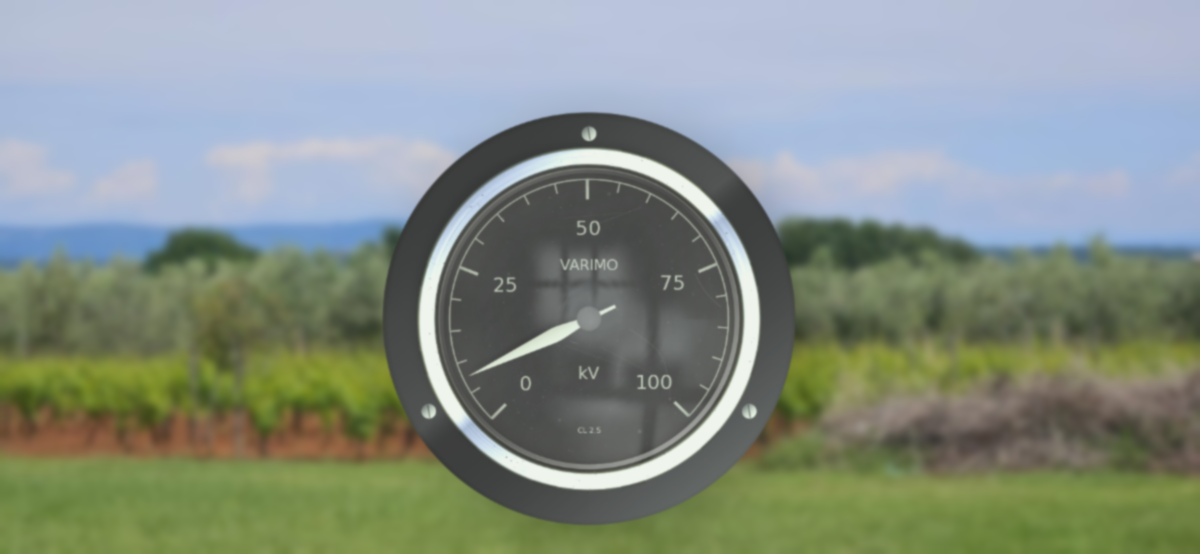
7.5 (kV)
